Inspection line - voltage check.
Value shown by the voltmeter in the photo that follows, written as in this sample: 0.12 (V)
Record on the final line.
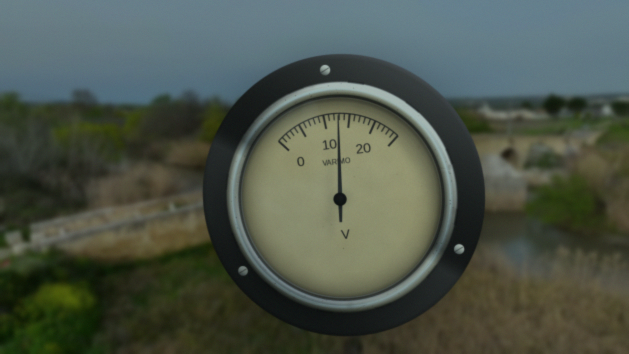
13 (V)
